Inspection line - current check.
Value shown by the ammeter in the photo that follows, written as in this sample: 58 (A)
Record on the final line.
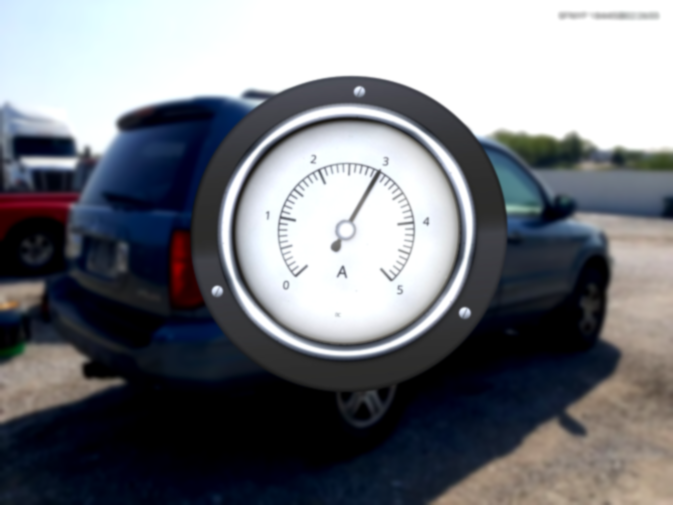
3 (A)
